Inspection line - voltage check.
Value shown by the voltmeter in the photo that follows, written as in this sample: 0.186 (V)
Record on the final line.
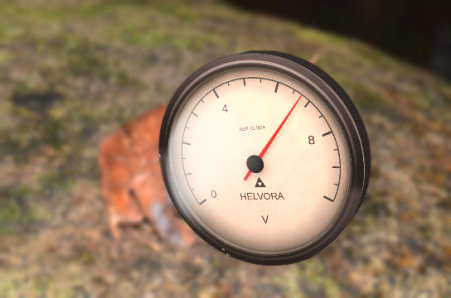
6.75 (V)
